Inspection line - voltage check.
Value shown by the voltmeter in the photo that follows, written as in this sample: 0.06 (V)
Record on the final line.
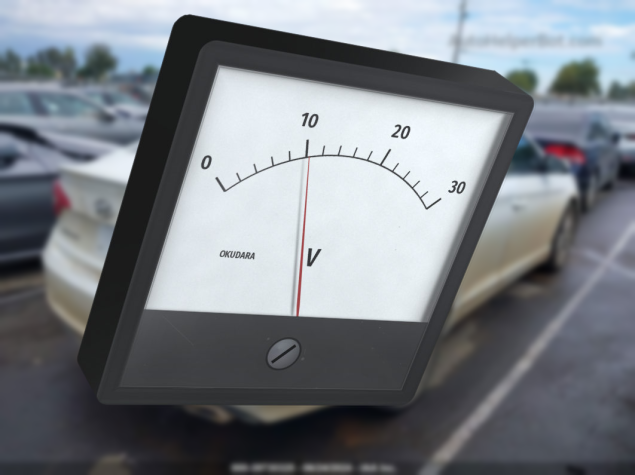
10 (V)
